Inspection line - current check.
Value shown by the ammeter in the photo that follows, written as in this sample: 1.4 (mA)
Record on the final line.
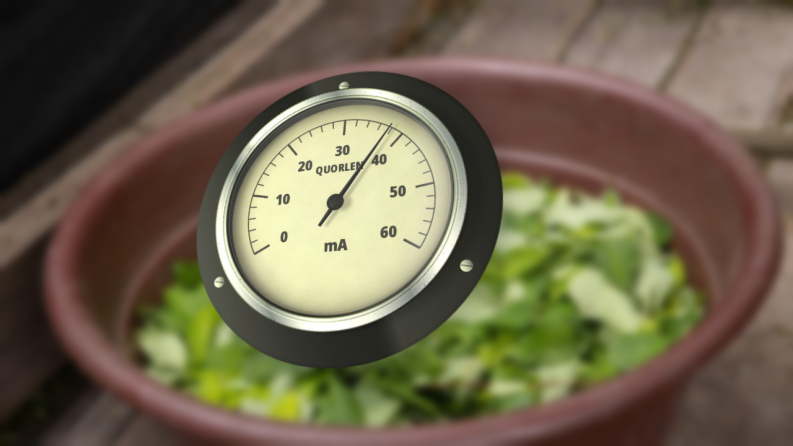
38 (mA)
